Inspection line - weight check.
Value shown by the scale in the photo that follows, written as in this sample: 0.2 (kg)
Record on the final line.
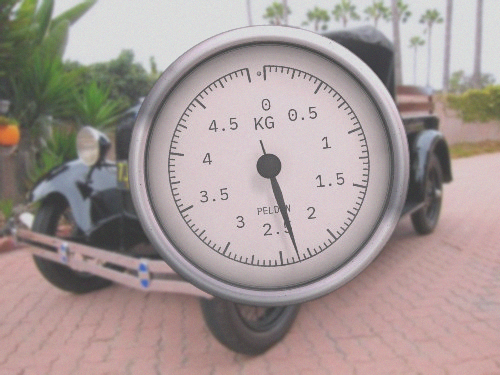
2.35 (kg)
